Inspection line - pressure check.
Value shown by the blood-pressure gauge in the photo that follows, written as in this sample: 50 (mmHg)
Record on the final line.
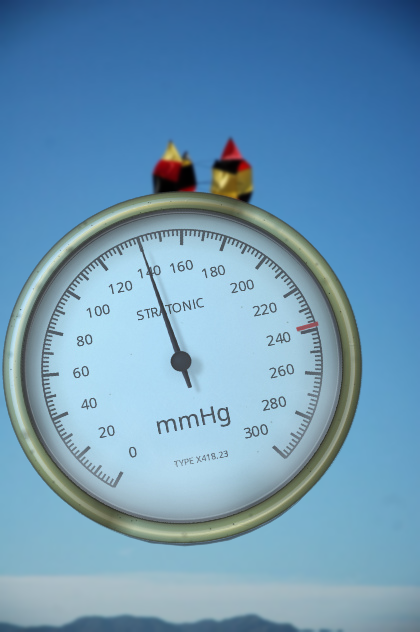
140 (mmHg)
